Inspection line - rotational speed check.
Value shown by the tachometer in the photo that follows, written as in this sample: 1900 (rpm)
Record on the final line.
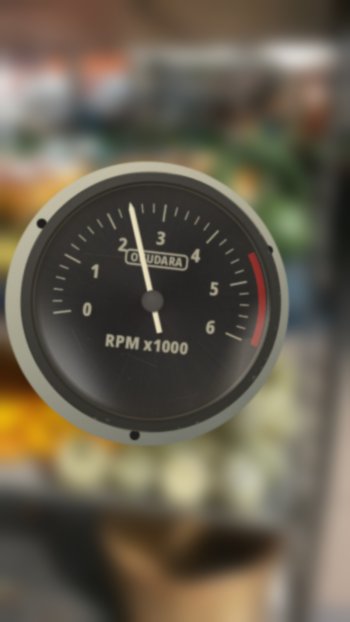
2400 (rpm)
